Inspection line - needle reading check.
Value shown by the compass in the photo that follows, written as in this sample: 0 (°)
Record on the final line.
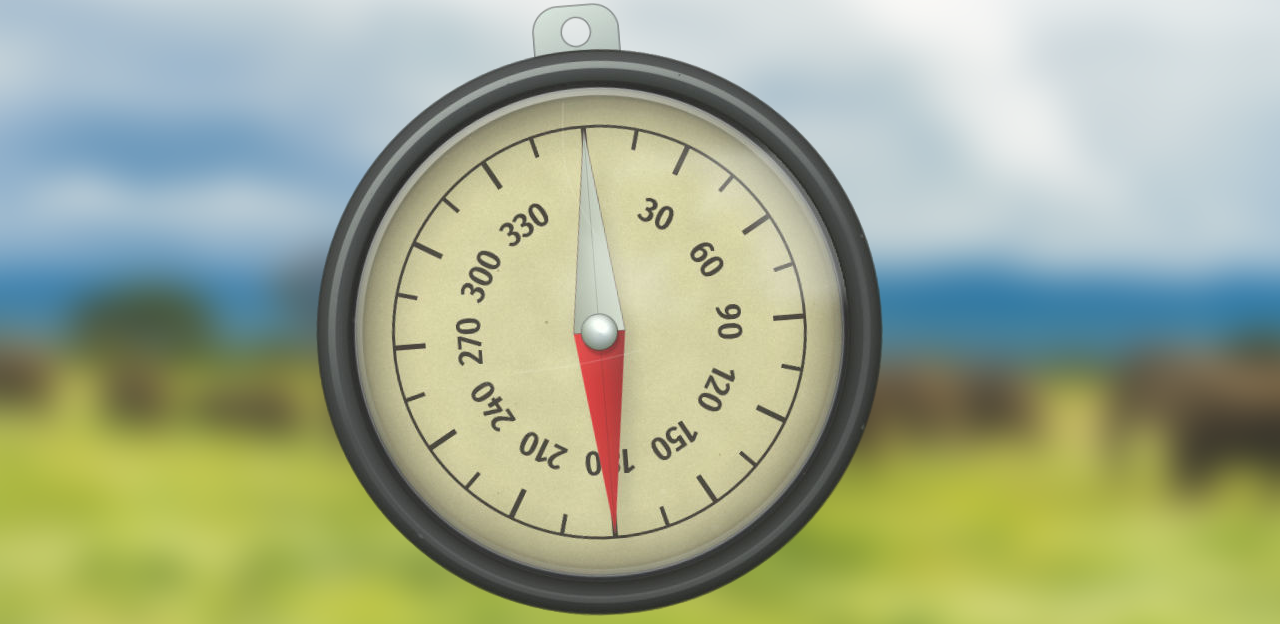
180 (°)
